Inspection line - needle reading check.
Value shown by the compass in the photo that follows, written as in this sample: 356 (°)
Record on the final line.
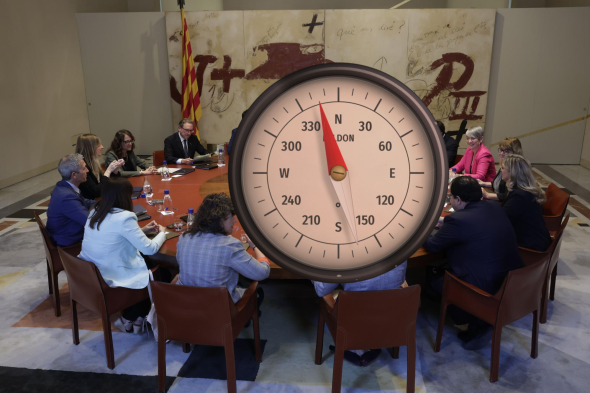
345 (°)
